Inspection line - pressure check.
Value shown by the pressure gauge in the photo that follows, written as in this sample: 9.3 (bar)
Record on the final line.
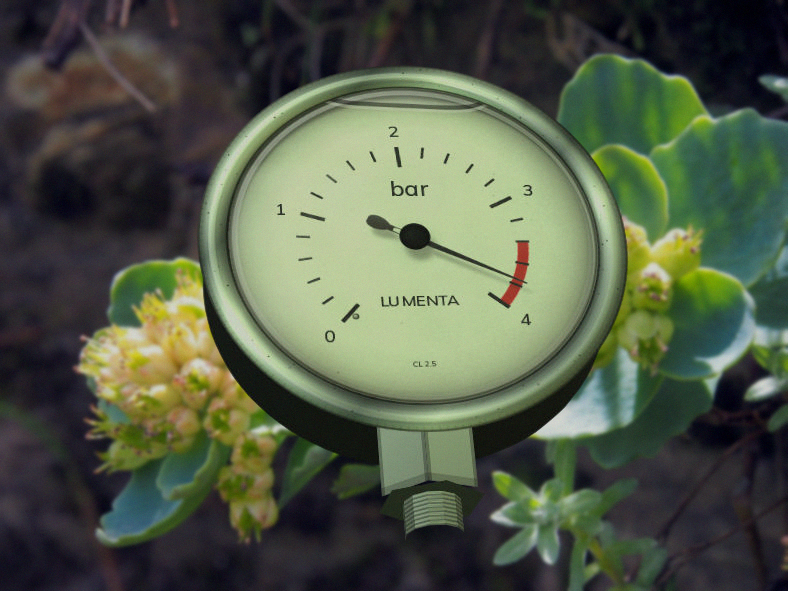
3.8 (bar)
